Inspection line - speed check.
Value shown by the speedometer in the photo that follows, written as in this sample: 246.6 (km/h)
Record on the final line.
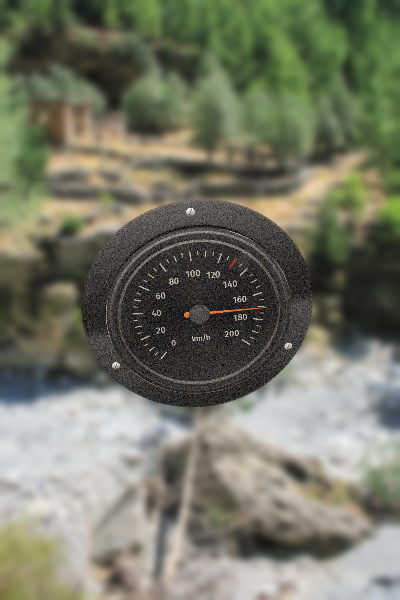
170 (km/h)
